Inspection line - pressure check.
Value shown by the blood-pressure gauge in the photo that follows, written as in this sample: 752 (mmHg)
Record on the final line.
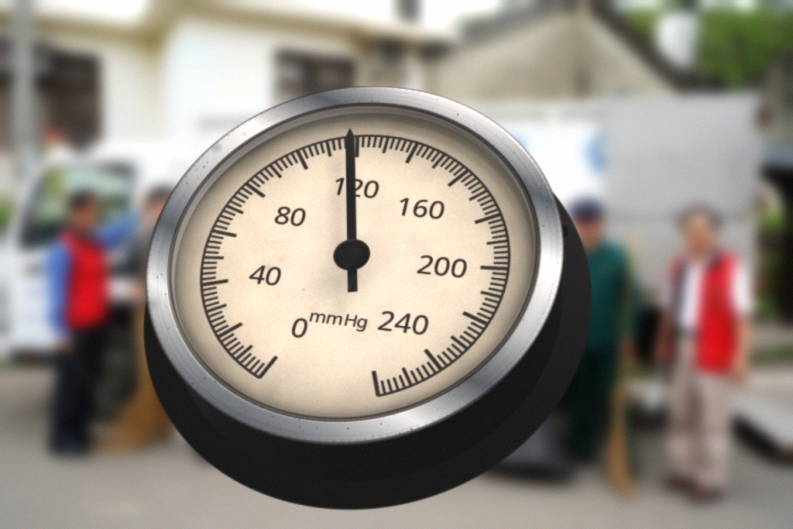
118 (mmHg)
